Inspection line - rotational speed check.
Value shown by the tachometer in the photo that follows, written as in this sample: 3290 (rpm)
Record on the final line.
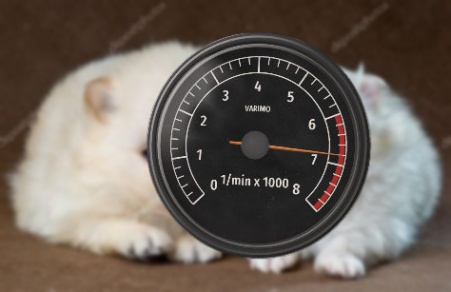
6800 (rpm)
